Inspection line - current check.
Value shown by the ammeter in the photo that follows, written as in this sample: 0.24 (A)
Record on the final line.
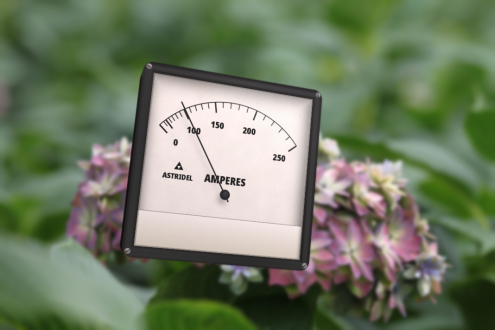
100 (A)
